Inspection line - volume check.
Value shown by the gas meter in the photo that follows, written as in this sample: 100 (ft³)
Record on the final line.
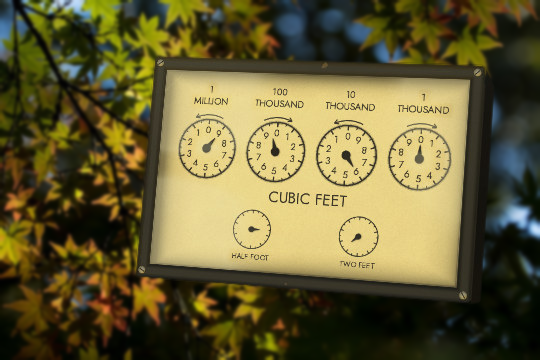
896000 (ft³)
